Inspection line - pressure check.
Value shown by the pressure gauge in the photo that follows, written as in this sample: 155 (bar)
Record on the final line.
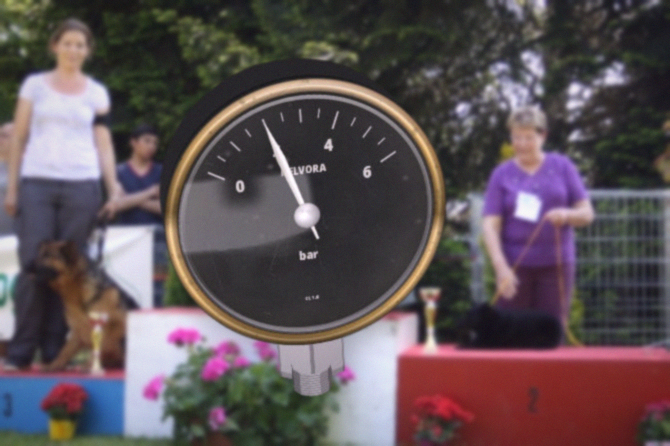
2 (bar)
